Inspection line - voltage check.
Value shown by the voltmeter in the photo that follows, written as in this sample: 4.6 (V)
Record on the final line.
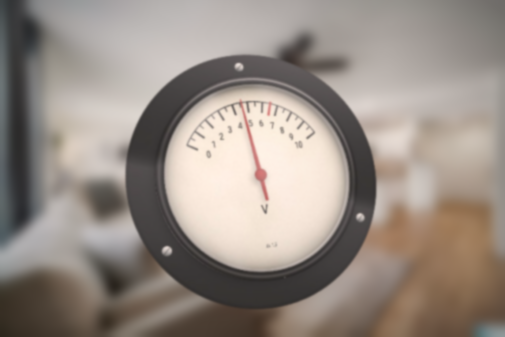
4.5 (V)
